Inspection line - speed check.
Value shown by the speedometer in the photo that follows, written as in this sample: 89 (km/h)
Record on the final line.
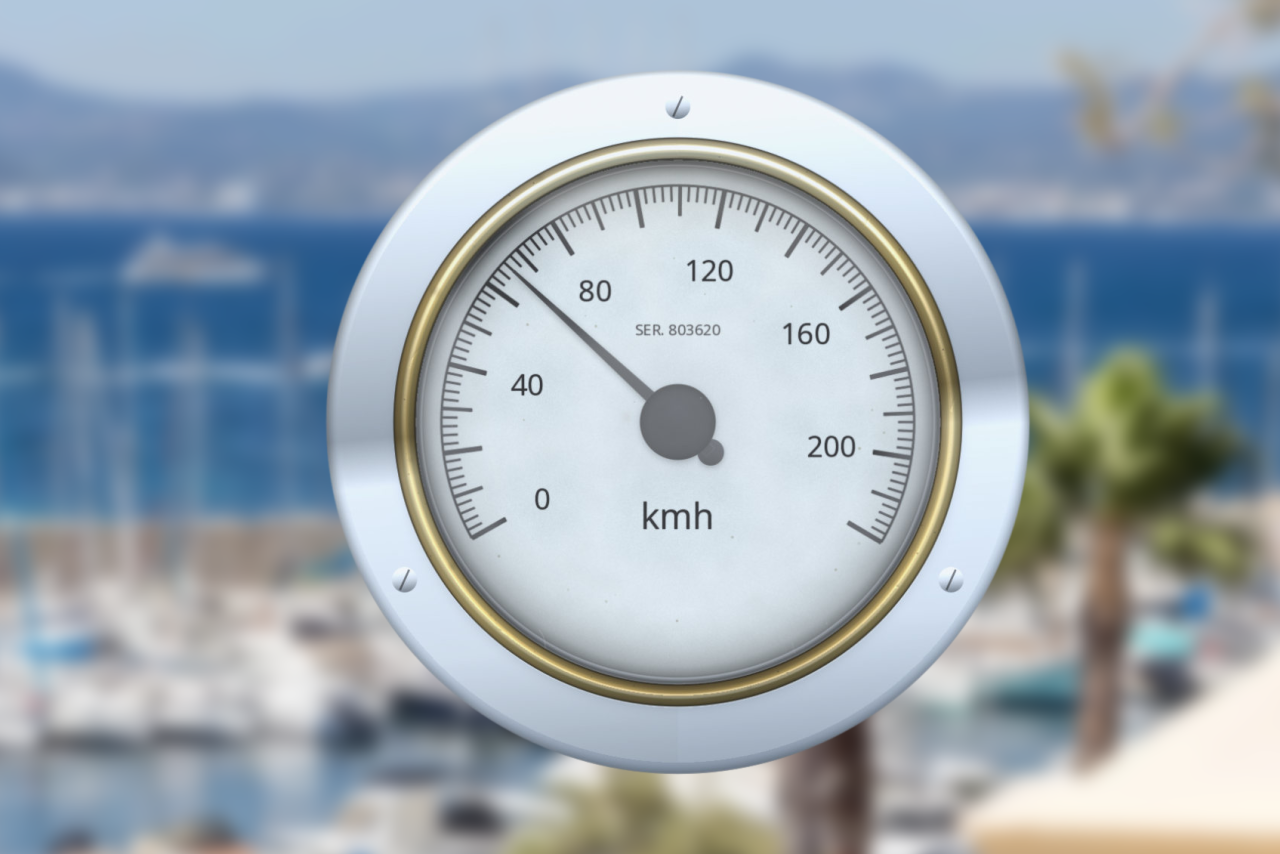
66 (km/h)
